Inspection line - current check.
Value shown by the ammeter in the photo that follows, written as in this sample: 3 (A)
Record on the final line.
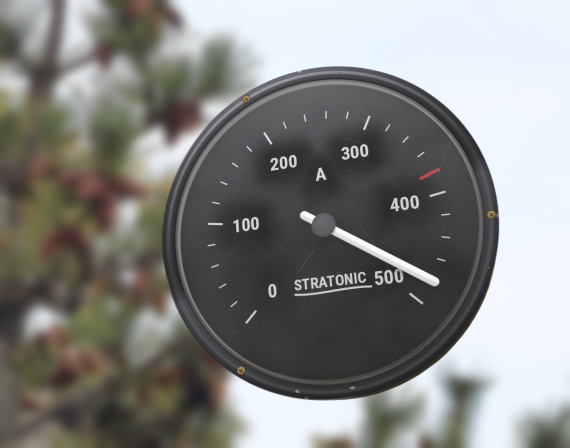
480 (A)
